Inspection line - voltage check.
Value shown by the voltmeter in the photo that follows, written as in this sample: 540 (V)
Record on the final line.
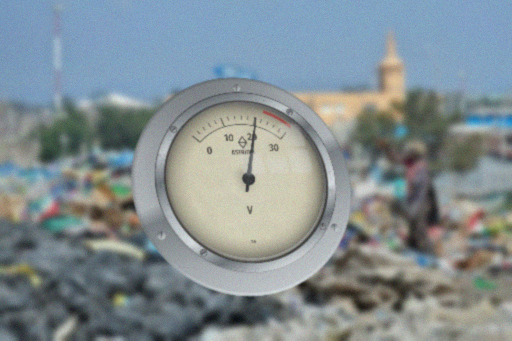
20 (V)
